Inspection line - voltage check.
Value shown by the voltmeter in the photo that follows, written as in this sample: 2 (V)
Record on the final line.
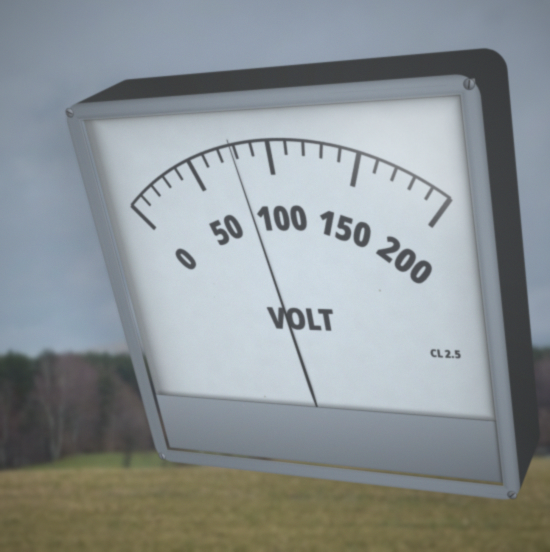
80 (V)
